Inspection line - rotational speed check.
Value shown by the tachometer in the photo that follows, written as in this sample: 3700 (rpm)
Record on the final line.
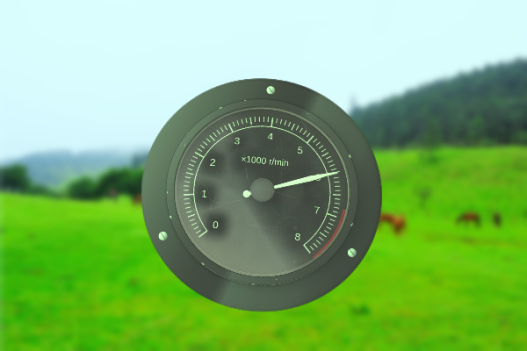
6000 (rpm)
